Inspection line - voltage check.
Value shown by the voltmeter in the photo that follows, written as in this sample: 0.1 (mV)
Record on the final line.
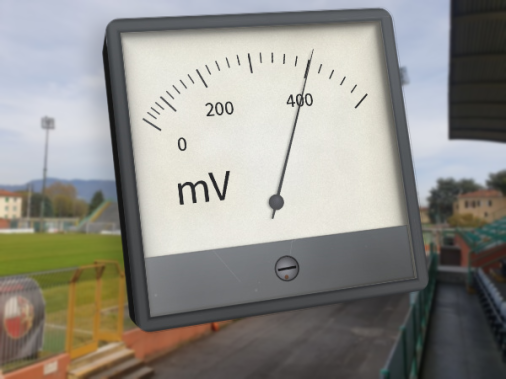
400 (mV)
